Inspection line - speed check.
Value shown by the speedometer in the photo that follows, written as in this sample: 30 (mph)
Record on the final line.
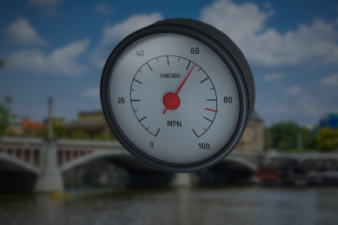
62.5 (mph)
